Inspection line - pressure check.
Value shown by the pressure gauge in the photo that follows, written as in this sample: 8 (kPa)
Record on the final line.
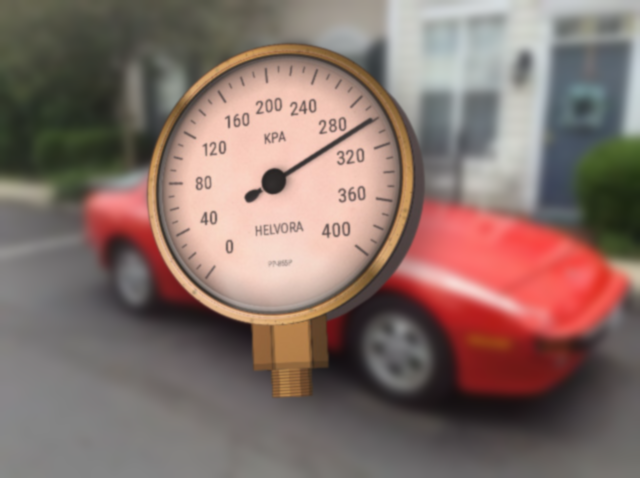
300 (kPa)
